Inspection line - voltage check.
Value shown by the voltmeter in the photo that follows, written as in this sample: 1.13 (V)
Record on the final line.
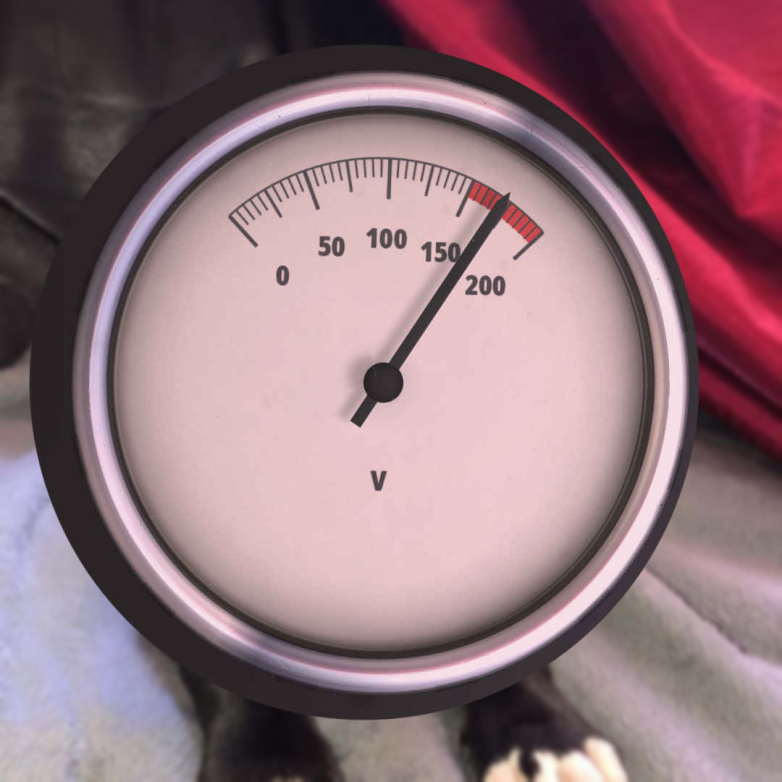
170 (V)
